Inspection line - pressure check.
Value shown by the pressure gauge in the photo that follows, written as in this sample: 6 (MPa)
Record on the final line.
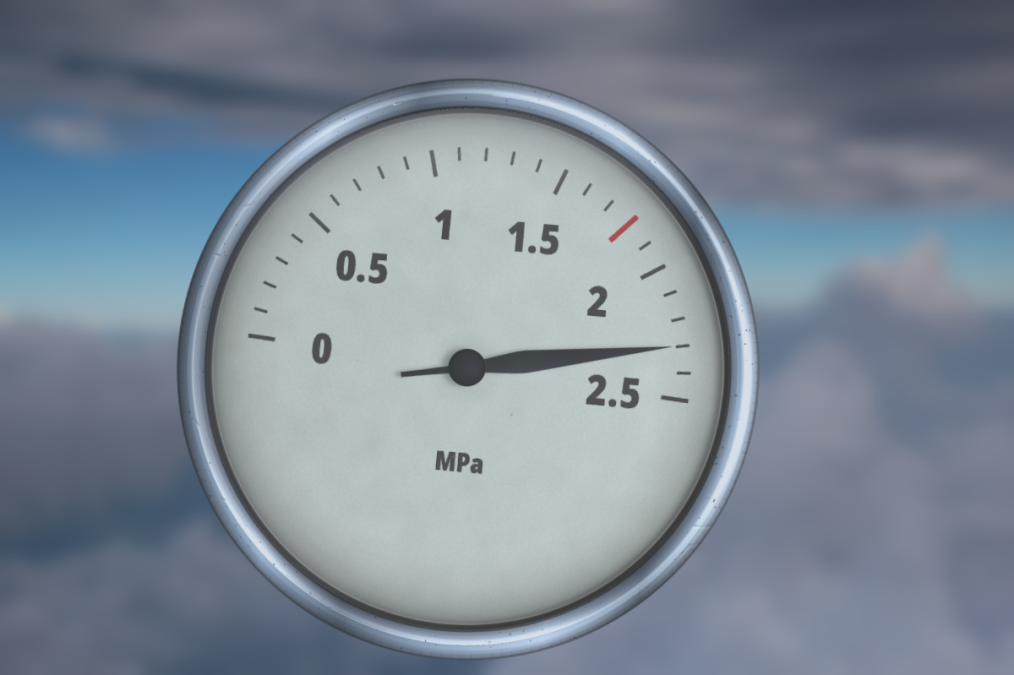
2.3 (MPa)
